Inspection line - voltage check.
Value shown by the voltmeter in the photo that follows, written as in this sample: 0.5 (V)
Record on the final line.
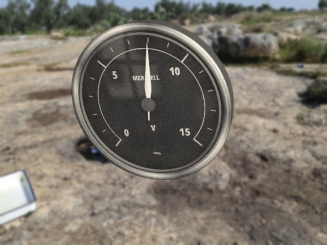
8 (V)
